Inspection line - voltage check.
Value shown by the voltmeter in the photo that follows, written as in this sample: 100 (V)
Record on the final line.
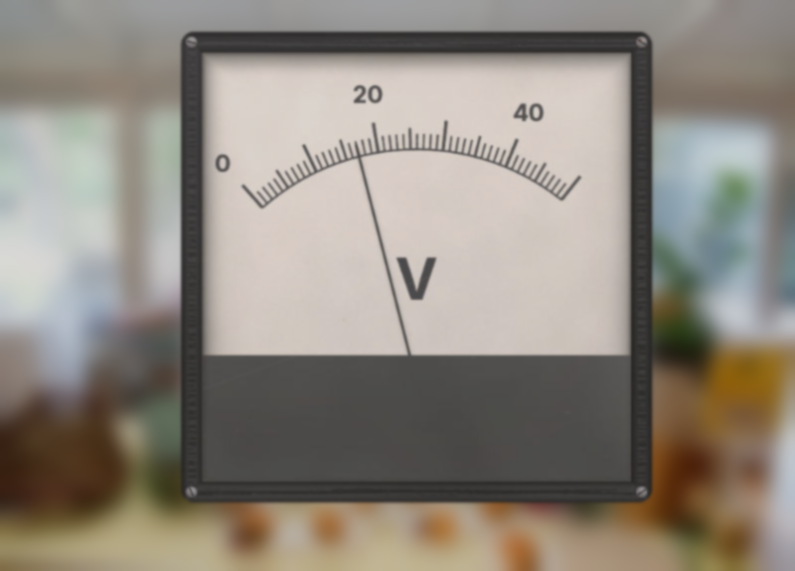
17 (V)
